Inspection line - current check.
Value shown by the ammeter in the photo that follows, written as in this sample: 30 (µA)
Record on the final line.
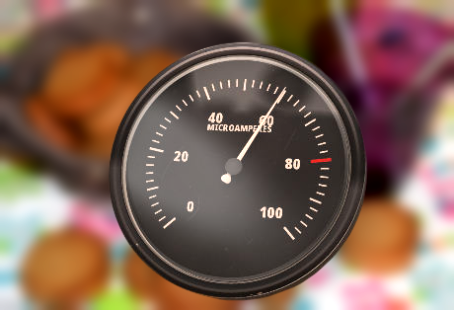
60 (µA)
